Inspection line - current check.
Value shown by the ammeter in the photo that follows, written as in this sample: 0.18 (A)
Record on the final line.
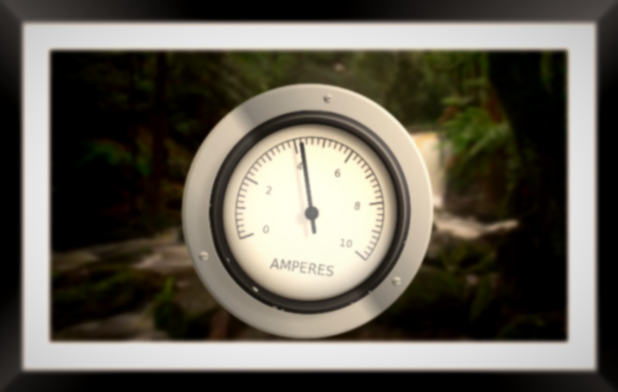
4.2 (A)
